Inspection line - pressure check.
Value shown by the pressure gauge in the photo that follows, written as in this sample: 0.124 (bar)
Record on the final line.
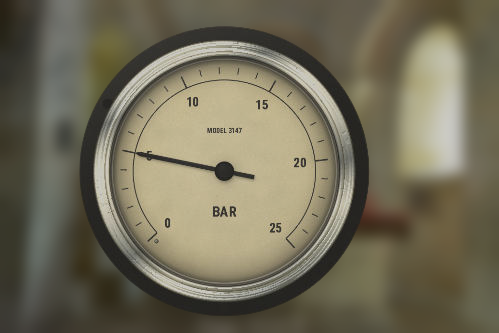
5 (bar)
